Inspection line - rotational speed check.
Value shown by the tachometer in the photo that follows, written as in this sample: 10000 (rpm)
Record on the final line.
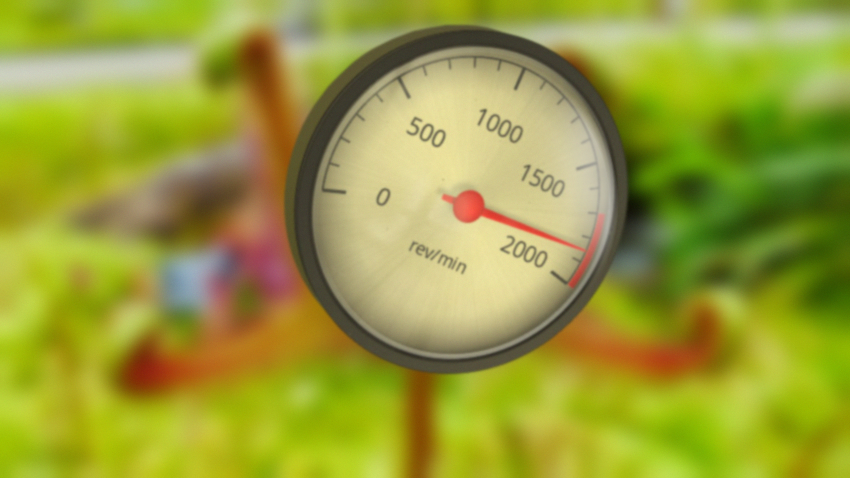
1850 (rpm)
